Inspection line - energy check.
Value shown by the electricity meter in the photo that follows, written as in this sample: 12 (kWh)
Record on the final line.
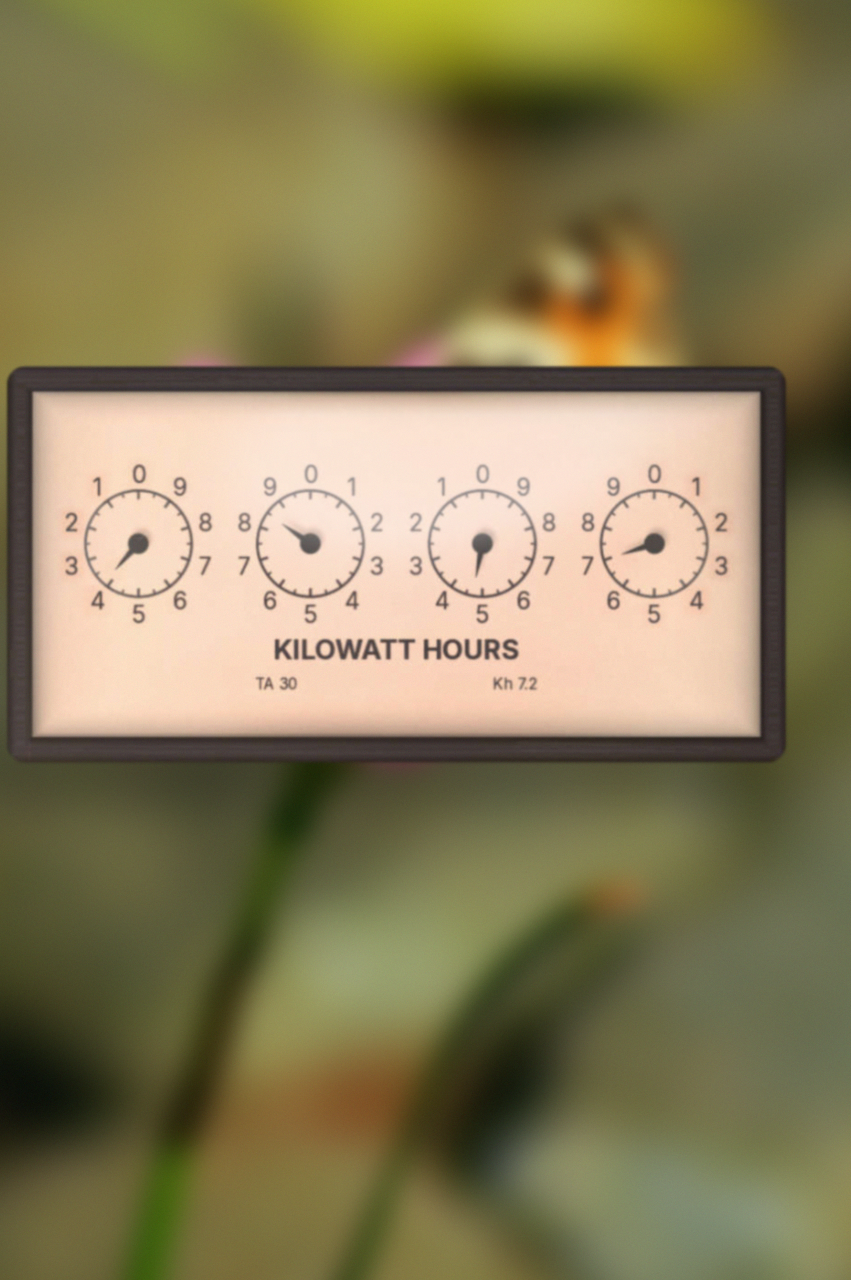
3847 (kWh)
